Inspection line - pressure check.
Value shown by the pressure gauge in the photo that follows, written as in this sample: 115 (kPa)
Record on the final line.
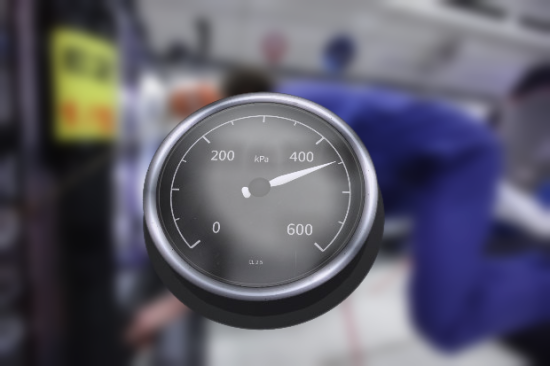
450 (kPa)
